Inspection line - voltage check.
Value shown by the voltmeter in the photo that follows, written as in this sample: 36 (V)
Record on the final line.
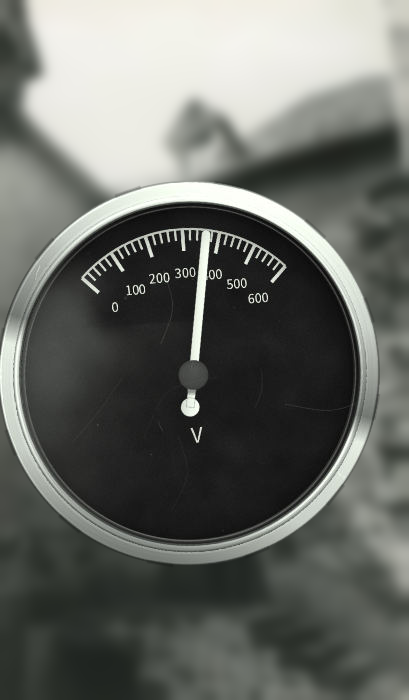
360 (V)
